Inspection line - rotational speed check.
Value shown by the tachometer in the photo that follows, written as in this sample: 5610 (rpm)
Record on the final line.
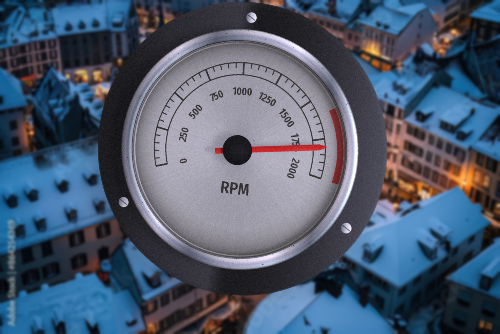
1800 (rpm)
